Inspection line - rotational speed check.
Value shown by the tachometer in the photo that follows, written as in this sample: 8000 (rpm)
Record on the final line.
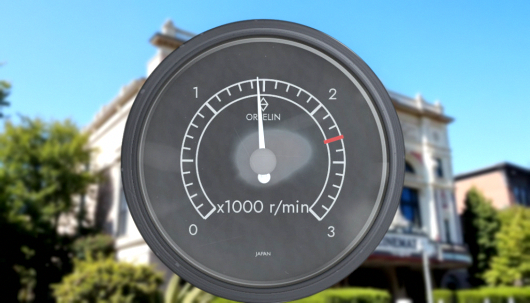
1450 (rpm)
